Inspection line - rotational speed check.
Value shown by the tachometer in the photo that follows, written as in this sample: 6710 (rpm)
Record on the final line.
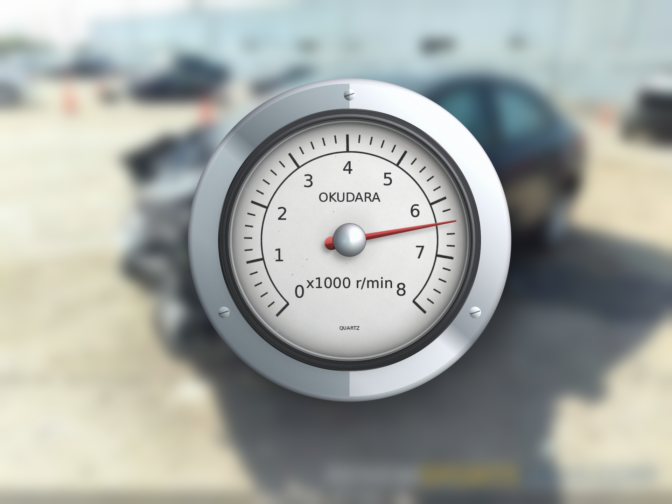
6400 (rpm)
